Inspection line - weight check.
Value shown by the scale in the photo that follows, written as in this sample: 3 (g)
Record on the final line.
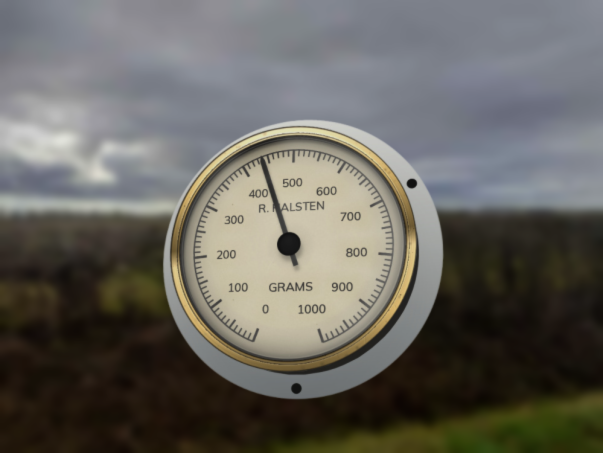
440 (g)
